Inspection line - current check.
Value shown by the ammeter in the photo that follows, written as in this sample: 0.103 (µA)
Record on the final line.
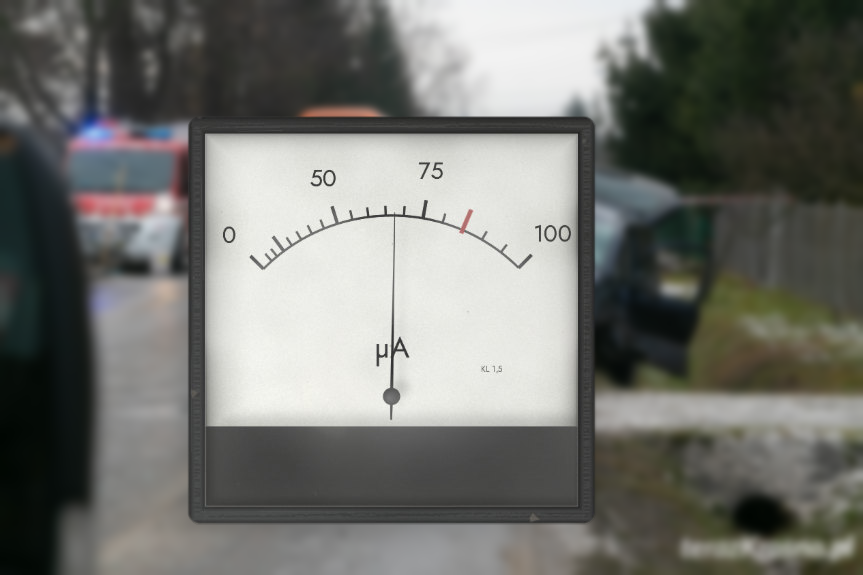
67.5 (µA)
